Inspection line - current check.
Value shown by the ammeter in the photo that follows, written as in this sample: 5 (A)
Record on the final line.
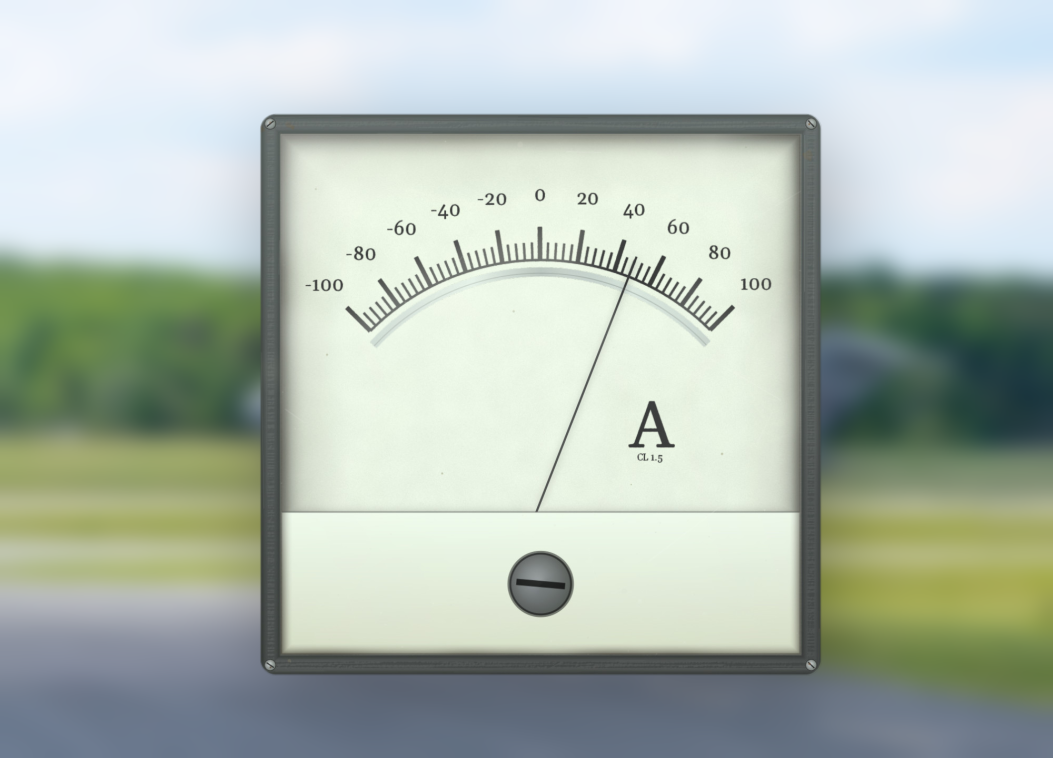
48 (A)
